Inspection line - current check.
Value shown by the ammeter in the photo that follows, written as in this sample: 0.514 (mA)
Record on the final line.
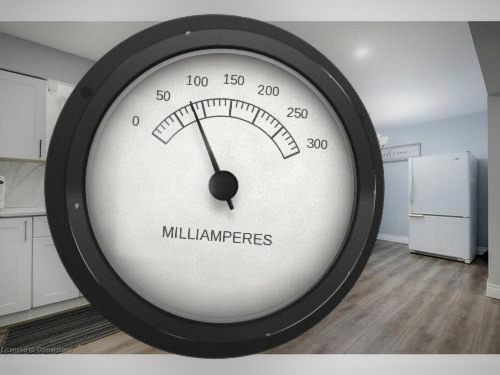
80 (mA)
